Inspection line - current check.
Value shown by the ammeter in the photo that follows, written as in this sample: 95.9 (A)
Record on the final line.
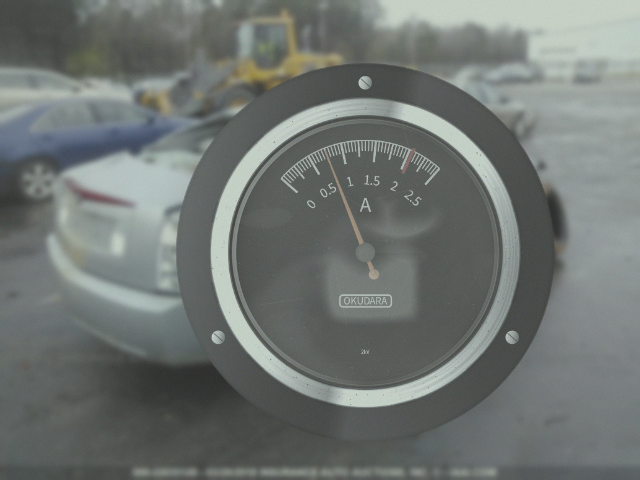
0.75 (A)
